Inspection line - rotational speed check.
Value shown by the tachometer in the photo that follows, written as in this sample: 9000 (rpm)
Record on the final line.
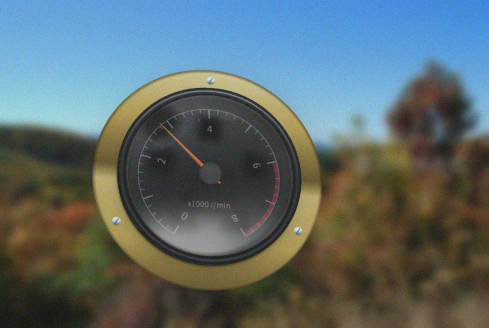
2800 (rpm)
